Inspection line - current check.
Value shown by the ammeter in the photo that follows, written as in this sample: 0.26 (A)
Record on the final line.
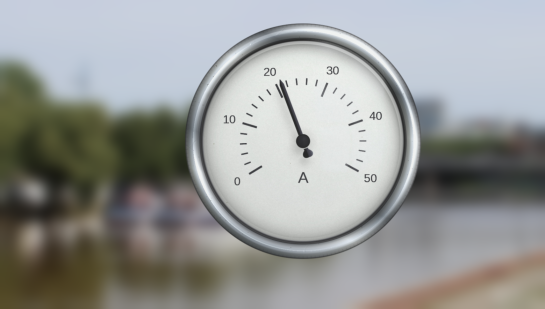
21 (A)
